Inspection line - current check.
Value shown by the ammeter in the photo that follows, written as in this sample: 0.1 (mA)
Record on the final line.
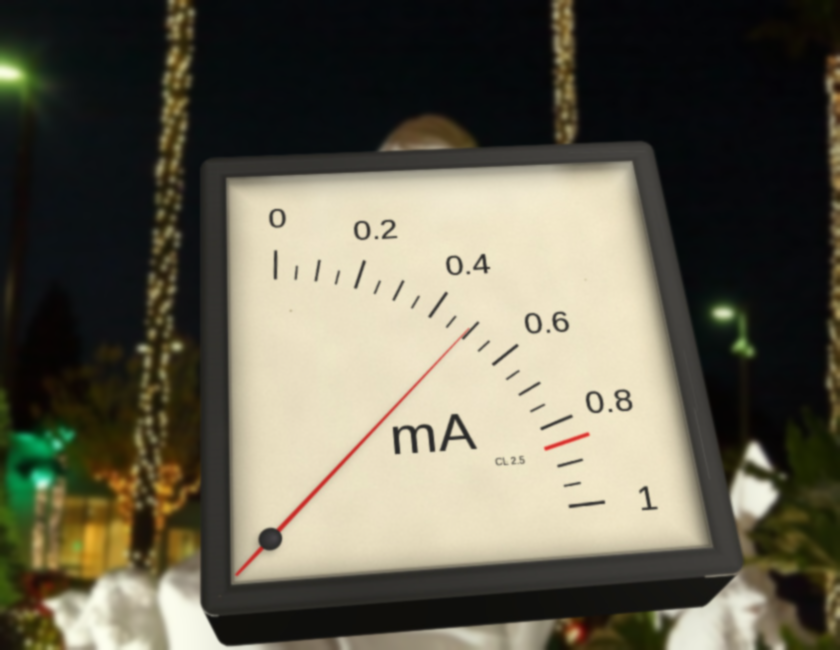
0.5 (mA)
